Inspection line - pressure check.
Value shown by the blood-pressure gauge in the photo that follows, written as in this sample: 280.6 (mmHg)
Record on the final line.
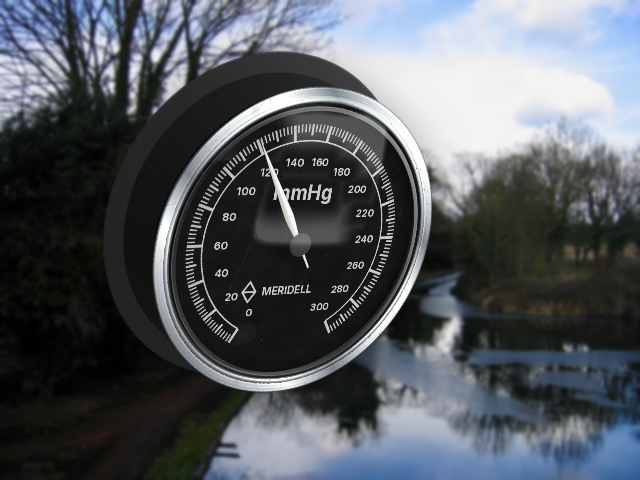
120 (mmHg)
